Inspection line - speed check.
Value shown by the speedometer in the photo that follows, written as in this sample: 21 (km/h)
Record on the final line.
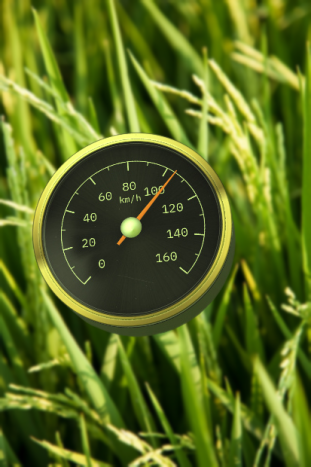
105 (km/h)
